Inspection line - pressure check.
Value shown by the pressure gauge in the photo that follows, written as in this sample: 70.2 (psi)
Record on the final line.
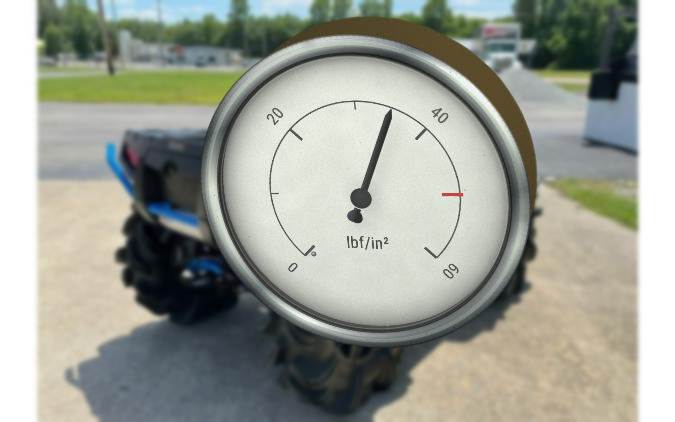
35 (psi)
